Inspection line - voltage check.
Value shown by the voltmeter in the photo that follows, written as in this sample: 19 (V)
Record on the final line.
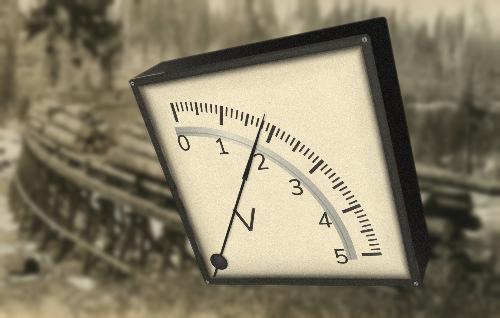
1.8 (V)
